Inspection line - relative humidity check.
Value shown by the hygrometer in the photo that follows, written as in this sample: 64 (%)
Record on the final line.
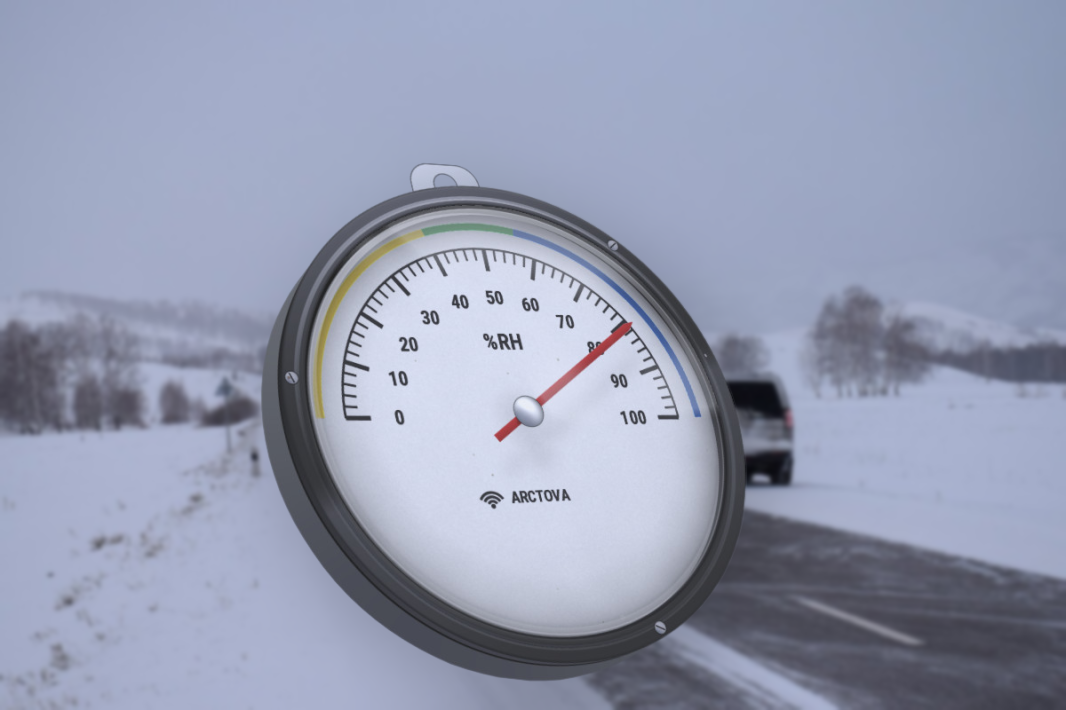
81 (%)
